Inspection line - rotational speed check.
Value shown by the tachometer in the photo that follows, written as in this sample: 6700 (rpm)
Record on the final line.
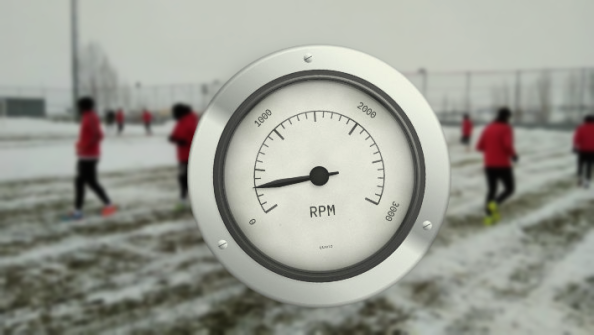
300 (rpm)
